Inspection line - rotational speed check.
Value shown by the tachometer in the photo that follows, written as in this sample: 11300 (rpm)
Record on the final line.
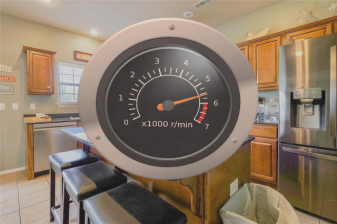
5500 (rpm)
